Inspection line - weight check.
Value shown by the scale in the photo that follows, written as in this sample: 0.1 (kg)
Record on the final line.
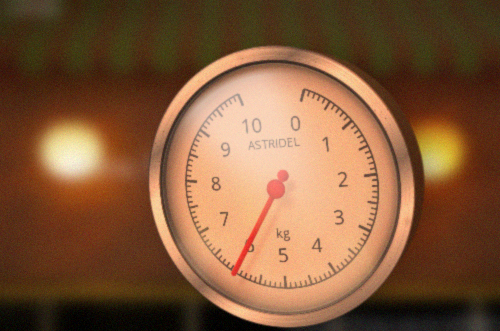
6 (kg)
